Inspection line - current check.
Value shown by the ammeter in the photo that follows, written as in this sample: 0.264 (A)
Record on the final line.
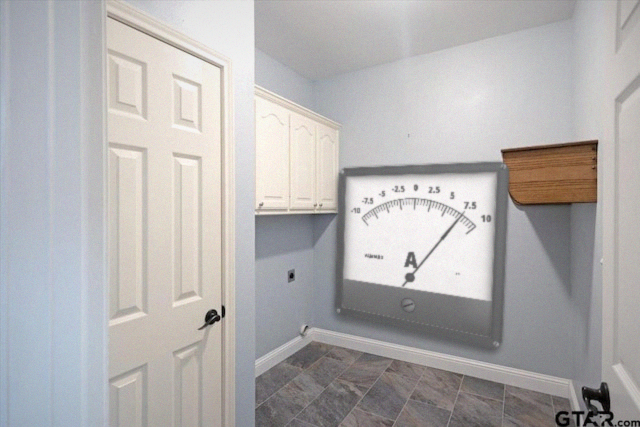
7.5 (A)
